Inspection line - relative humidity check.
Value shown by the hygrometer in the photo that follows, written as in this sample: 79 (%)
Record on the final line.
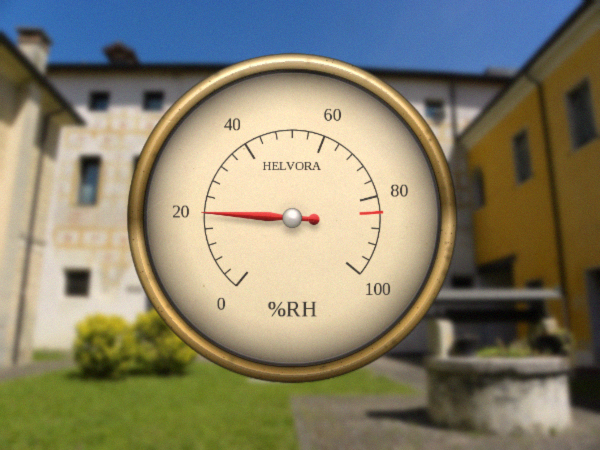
20 (%)
